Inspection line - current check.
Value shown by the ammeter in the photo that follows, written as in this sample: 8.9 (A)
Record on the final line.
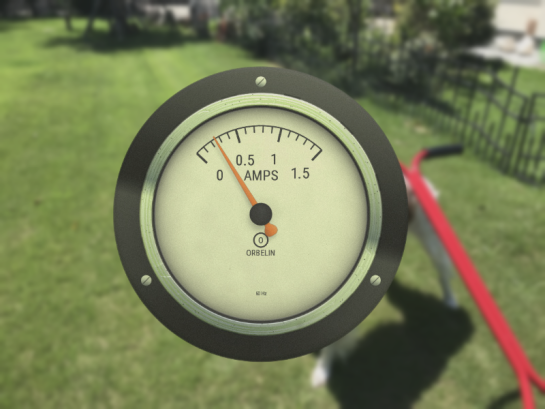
0.25 (A)
